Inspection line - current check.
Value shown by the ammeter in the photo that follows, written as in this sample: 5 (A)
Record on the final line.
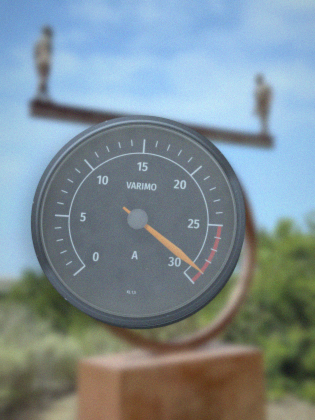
29 (A)
